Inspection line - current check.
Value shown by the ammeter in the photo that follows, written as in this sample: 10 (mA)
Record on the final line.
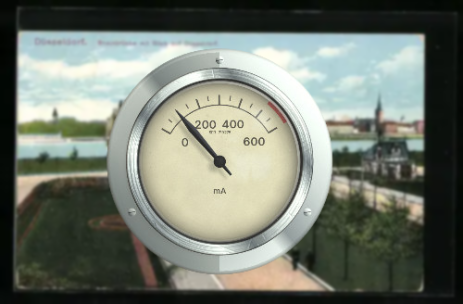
100 (mA)
